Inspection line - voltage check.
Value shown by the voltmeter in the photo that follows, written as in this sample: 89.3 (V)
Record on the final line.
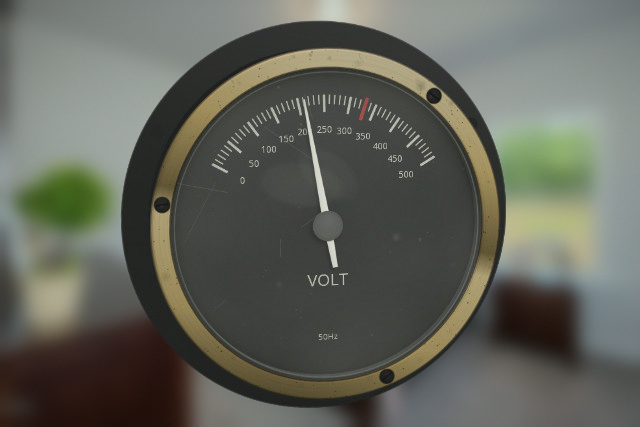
210 (V)
